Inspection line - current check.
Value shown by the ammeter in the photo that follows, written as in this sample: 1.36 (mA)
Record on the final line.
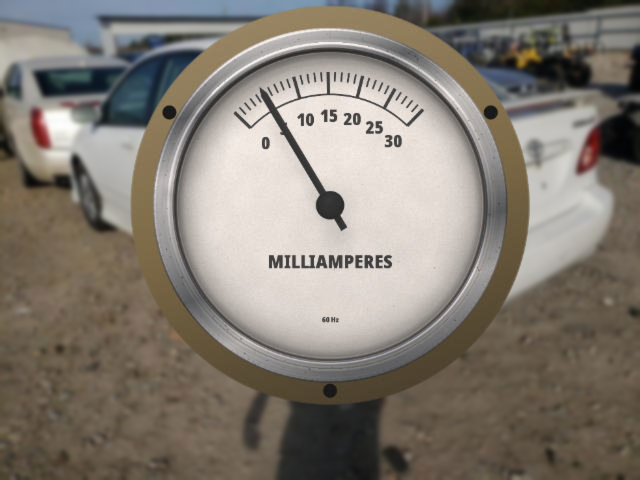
5 (mA)
